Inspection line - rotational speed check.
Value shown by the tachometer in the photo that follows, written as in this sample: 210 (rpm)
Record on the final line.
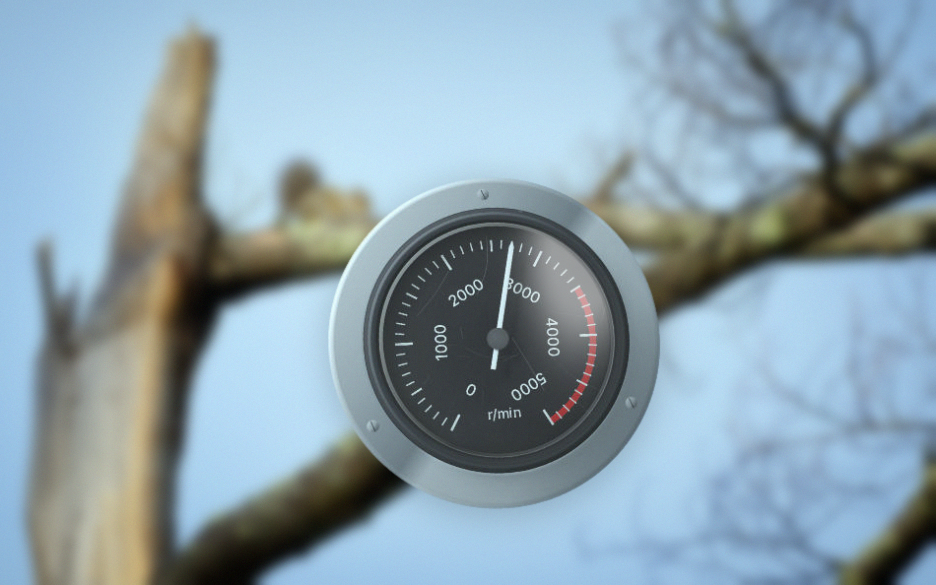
2700 (rpm)
